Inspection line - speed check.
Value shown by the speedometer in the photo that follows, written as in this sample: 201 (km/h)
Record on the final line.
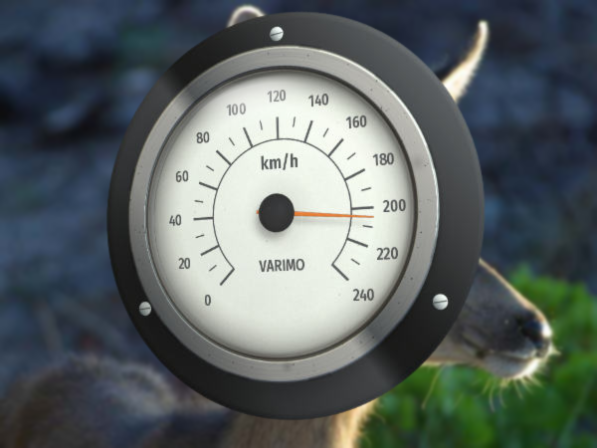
205 (km/h)
